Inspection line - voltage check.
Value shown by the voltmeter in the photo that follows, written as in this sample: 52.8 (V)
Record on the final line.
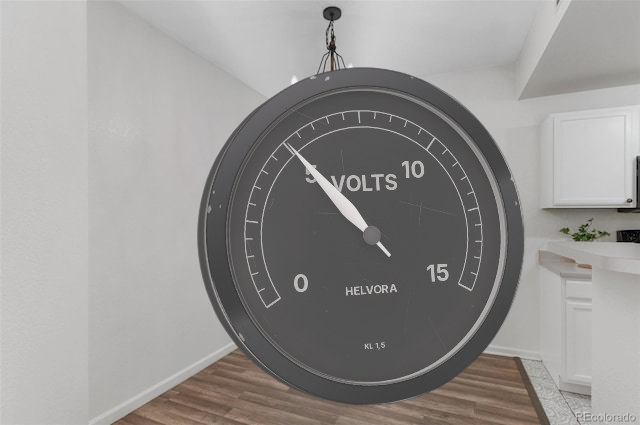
5 (V)
